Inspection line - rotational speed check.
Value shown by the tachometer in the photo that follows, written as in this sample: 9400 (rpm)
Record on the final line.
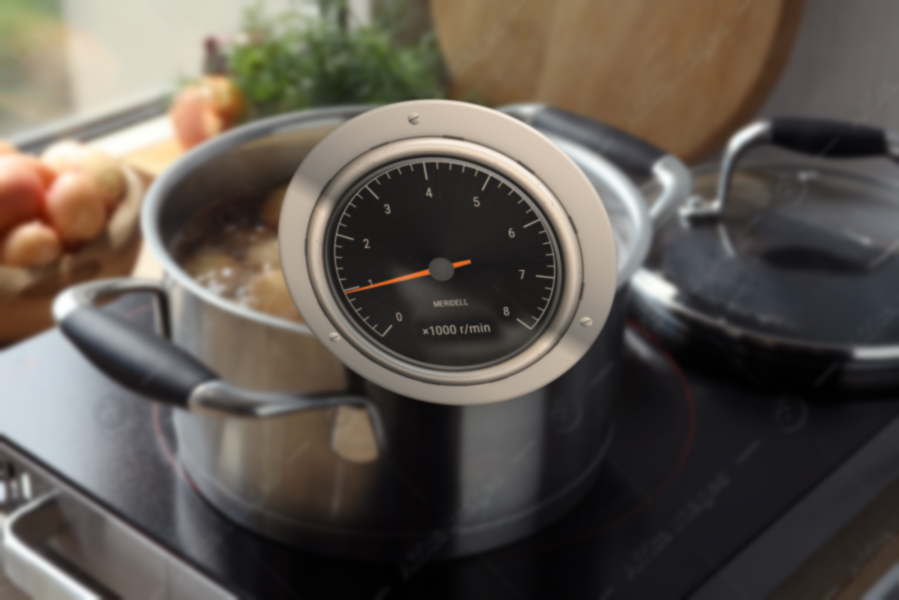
1000 (rpm)
